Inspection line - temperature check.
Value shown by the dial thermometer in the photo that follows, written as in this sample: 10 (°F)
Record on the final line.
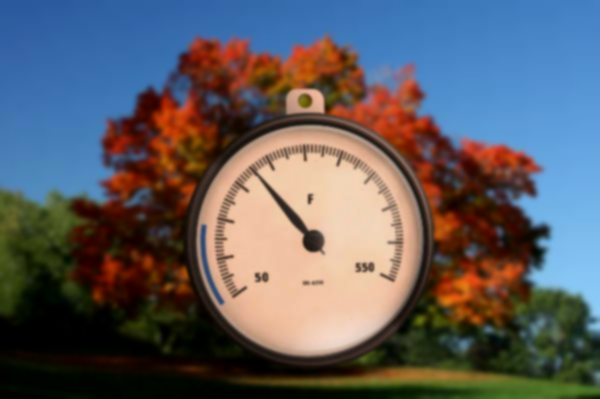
225 (°F)
